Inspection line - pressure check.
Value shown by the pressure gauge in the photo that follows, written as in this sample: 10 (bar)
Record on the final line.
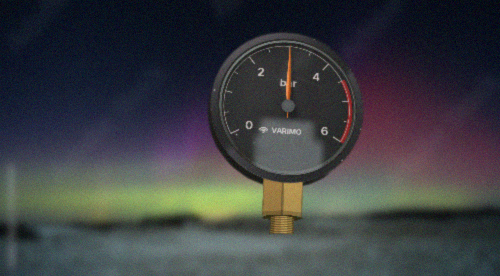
3 (bar)
